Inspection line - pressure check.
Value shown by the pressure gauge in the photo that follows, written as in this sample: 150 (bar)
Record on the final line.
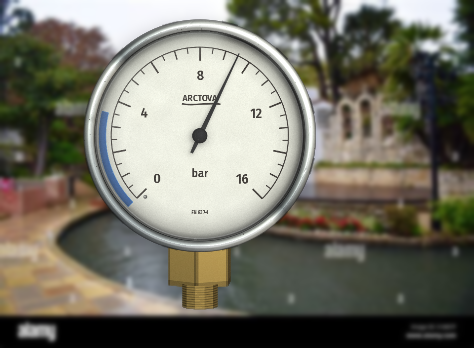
9.5 (bar)
